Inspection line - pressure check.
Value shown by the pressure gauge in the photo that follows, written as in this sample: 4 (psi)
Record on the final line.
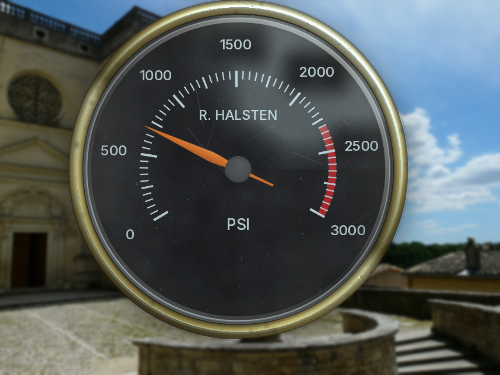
700 (psi)
